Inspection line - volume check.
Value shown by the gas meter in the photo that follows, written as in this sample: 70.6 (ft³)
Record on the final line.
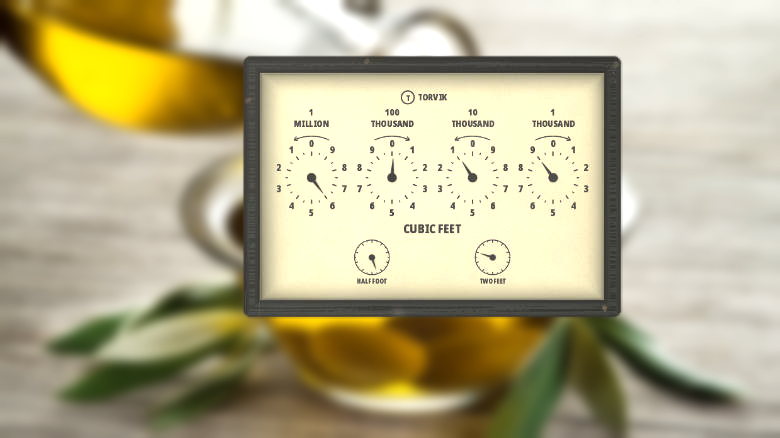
600900 (ft³)
